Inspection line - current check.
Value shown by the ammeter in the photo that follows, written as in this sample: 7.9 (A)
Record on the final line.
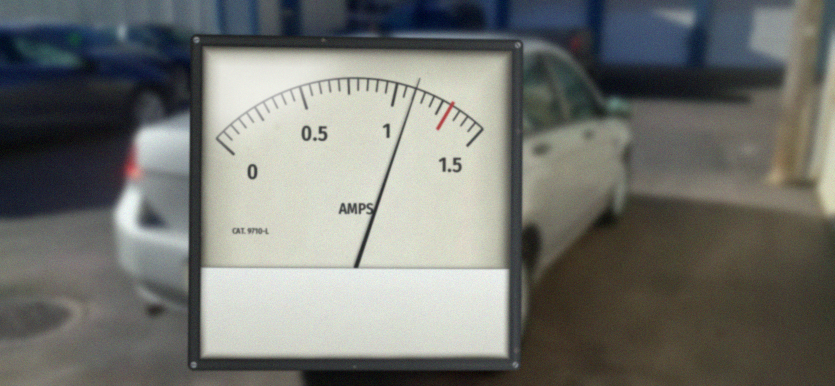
1.1 (A)
